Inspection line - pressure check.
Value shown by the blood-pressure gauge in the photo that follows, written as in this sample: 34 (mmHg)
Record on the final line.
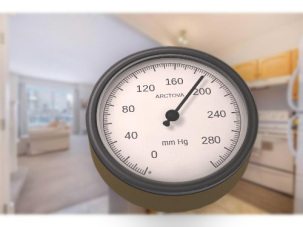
190 (mmHg)
